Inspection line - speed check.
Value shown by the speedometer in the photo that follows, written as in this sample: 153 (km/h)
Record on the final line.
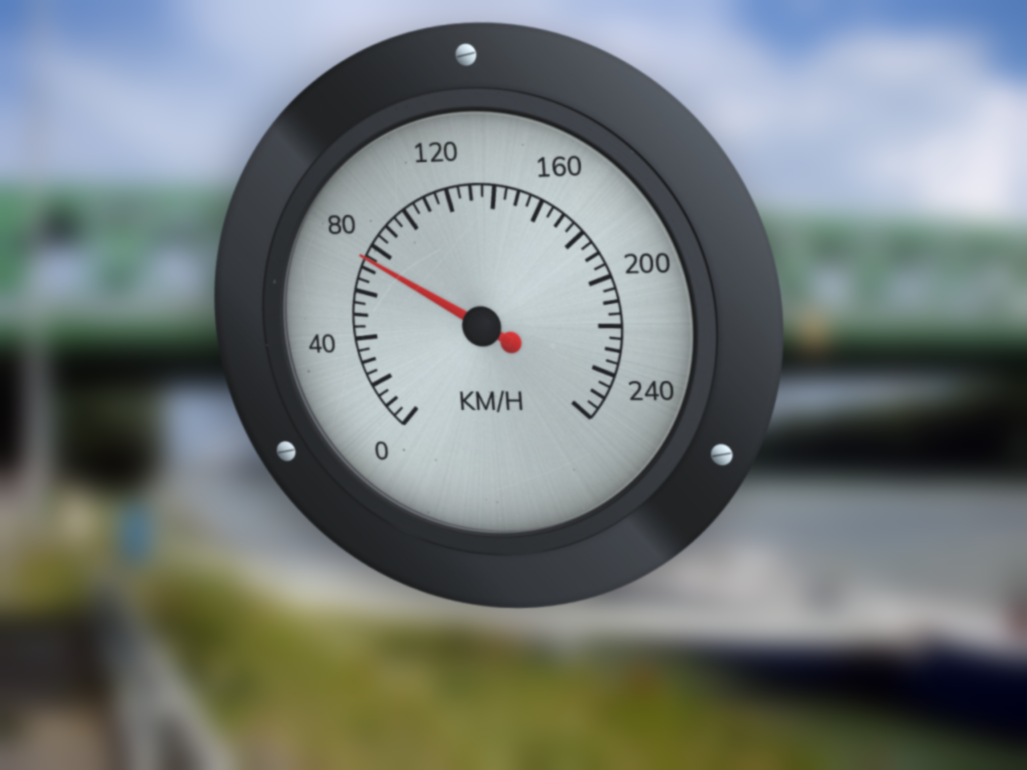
75 (km/h)
